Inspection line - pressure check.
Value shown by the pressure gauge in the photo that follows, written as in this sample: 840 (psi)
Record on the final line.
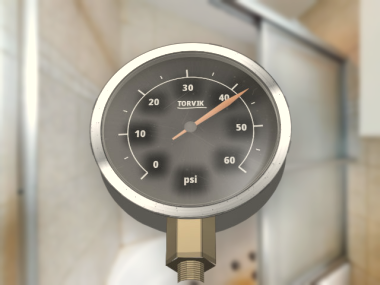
42.5 (psi)
